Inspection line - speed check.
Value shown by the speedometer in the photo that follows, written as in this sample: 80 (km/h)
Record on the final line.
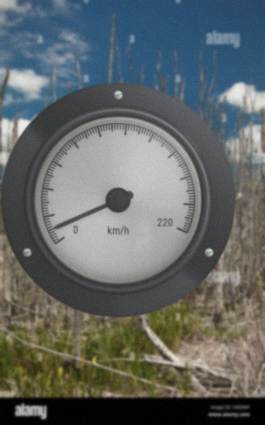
10 (km/h)
